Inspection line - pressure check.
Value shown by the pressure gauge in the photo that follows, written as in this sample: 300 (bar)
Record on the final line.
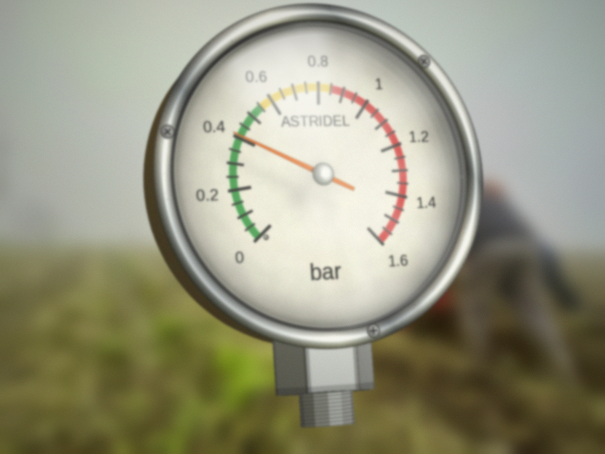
0.4 (bar)
